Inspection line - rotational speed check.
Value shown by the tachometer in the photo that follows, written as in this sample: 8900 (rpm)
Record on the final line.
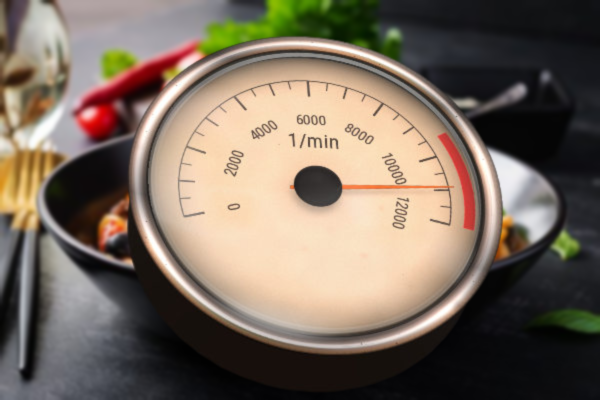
11000 (rpm)
